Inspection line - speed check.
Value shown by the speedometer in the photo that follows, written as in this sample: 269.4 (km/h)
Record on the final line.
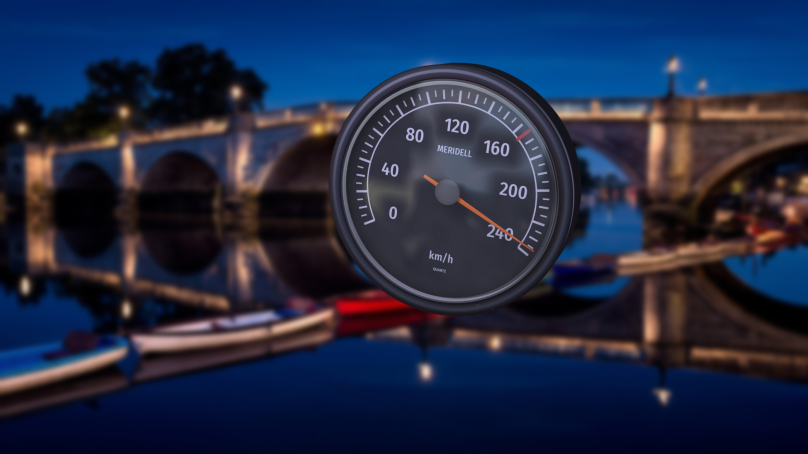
235 (km/h)
